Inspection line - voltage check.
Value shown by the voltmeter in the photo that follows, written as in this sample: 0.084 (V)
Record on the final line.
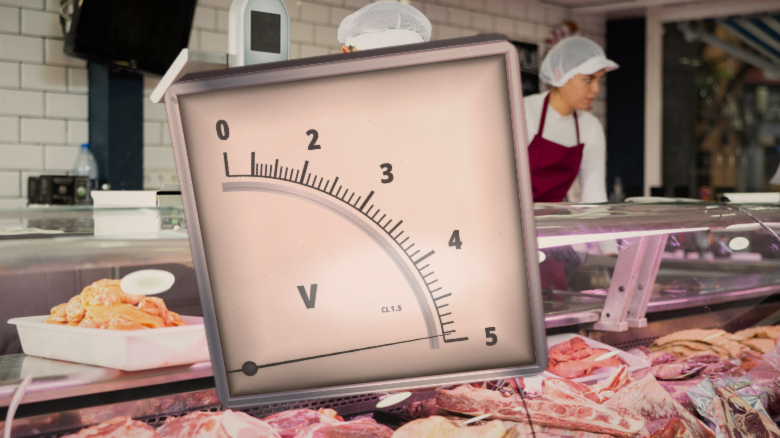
4.9 (V)
